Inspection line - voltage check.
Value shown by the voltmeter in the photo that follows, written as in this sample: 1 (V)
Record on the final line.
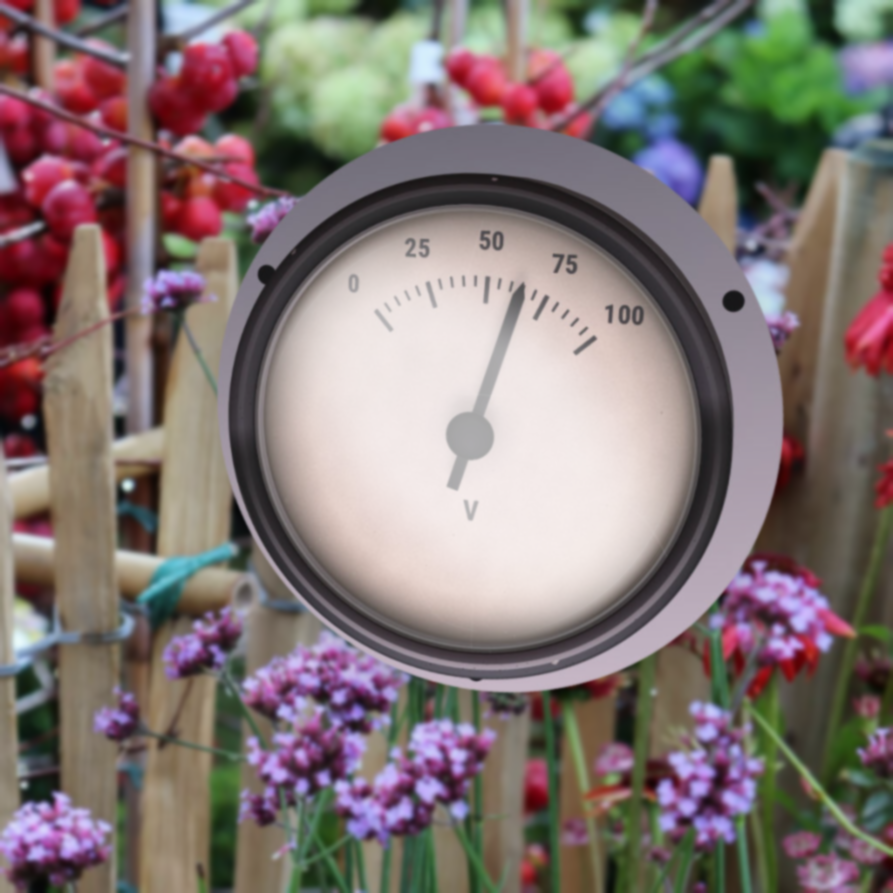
65 (V)
